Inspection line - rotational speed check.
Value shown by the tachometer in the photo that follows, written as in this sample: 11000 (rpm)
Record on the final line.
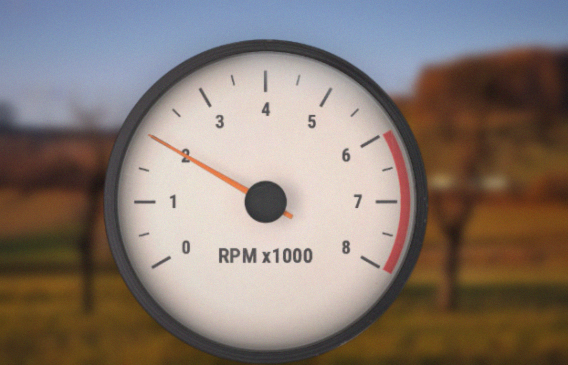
2000 (rpm)
